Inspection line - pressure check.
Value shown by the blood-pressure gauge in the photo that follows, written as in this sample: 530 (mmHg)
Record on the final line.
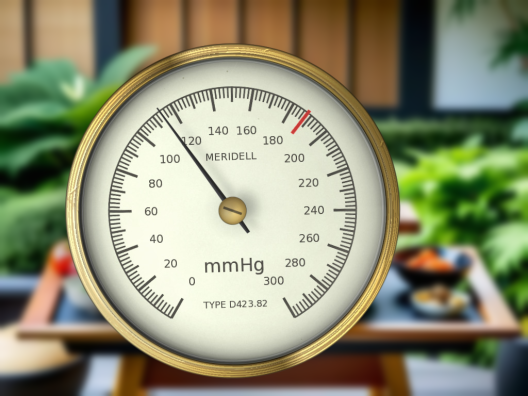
114 (mmHg)
